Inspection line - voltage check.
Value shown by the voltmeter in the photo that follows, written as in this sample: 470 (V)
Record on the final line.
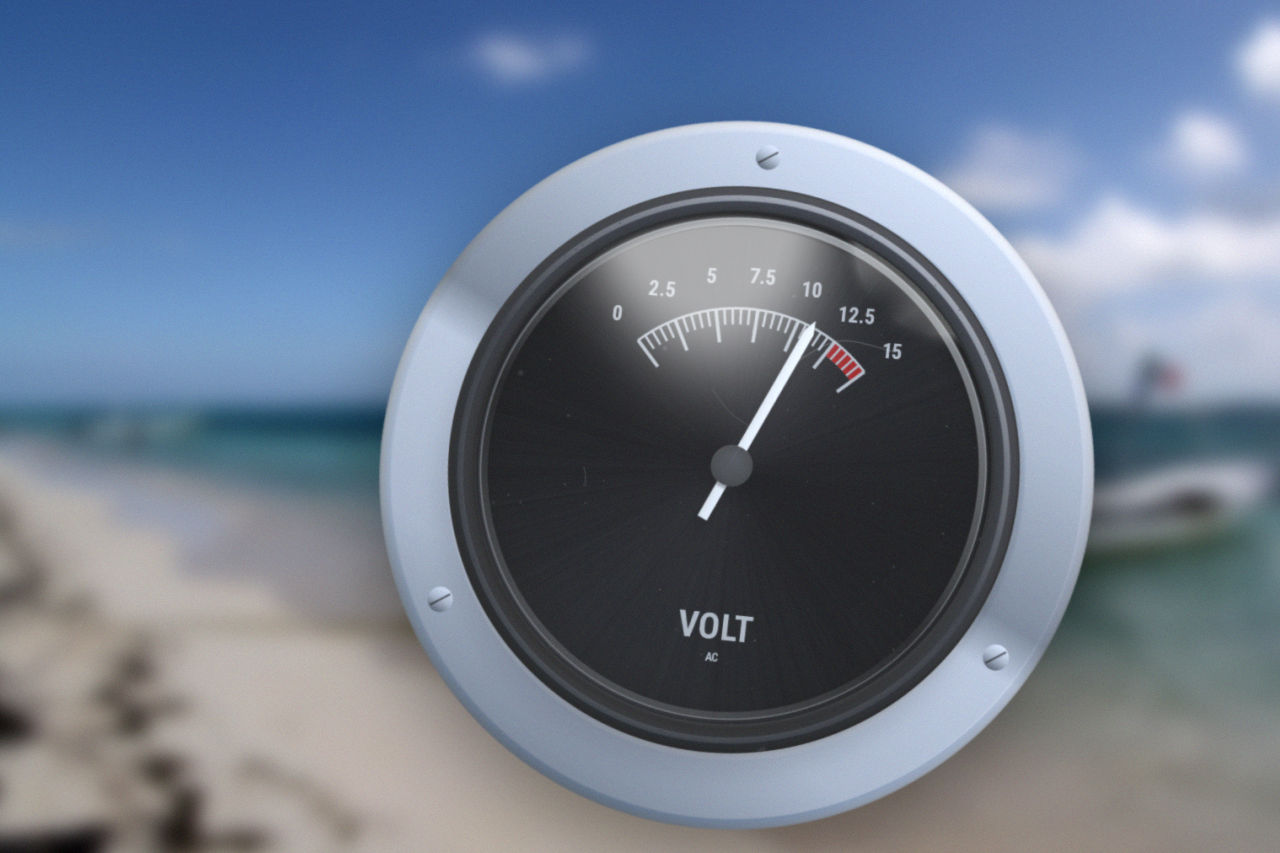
11 (V)
